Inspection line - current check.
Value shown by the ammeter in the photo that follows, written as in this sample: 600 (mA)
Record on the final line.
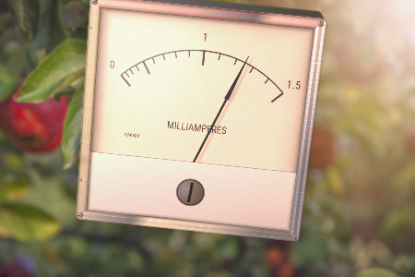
1.25 (mA)
